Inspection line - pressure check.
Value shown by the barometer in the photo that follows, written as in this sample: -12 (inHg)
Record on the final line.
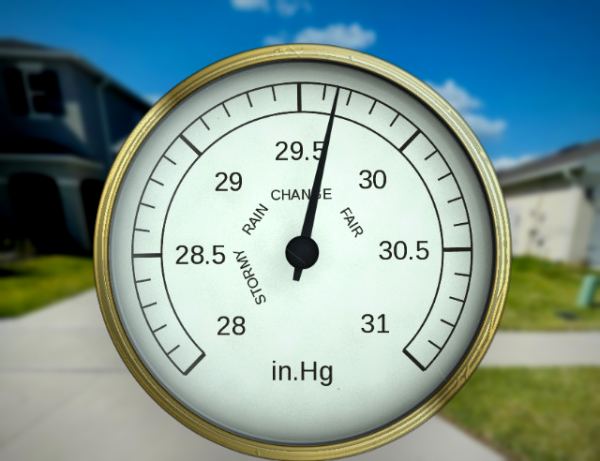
29.65 (inHg)
